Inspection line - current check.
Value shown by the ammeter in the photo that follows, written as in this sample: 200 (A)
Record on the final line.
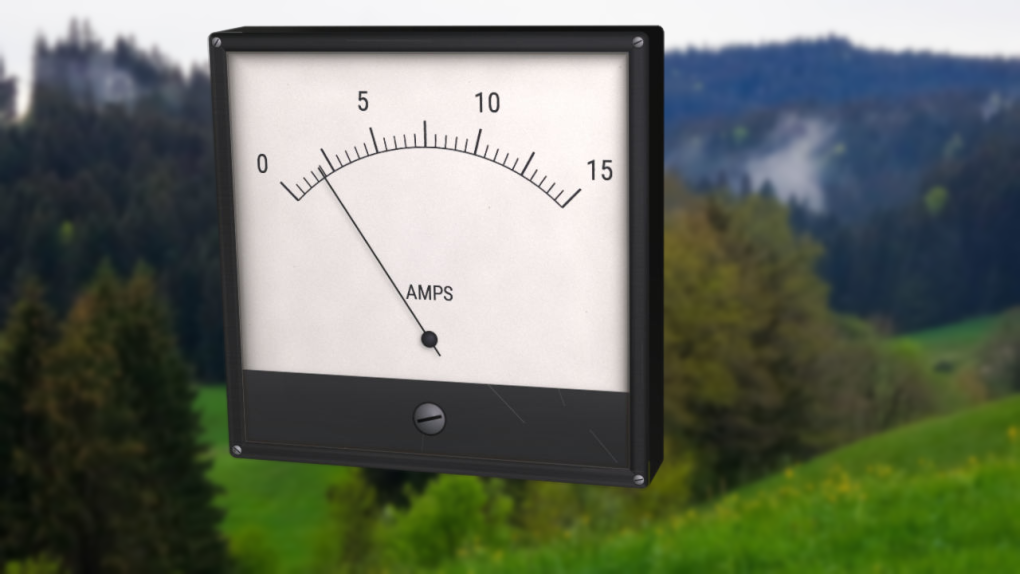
2 (A)
